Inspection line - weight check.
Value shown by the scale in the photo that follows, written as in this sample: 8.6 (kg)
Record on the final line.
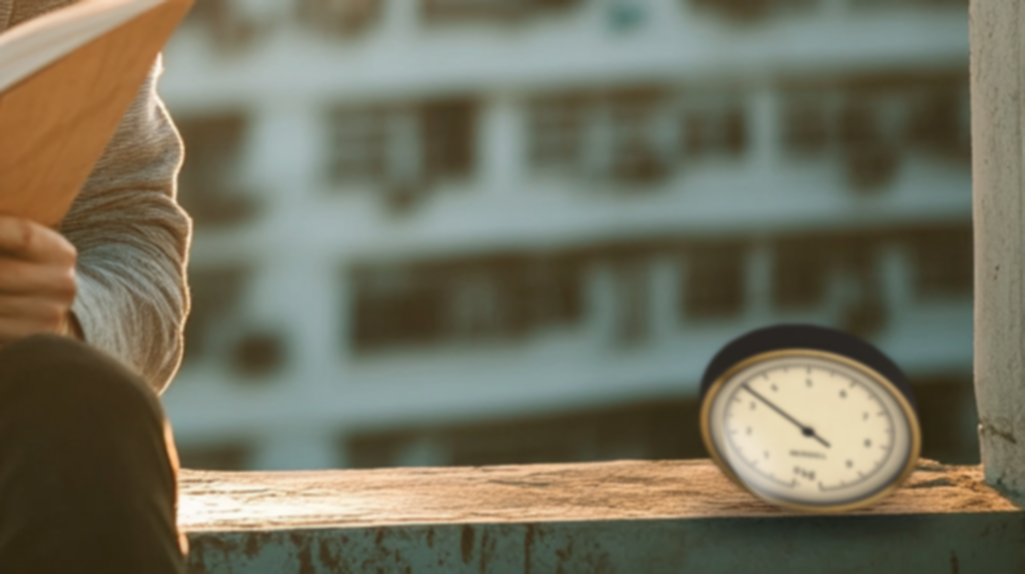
3.5 (kg)
